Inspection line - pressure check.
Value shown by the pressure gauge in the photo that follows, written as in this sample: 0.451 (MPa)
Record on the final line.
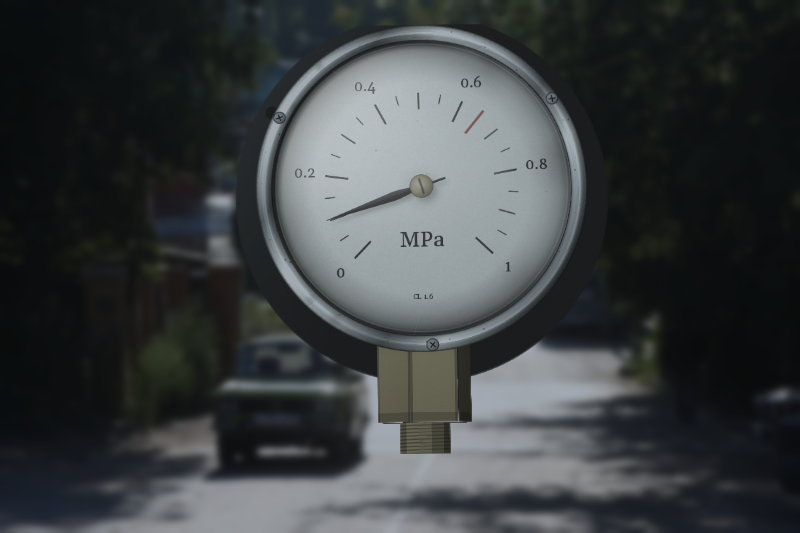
0.1 (MPa)
